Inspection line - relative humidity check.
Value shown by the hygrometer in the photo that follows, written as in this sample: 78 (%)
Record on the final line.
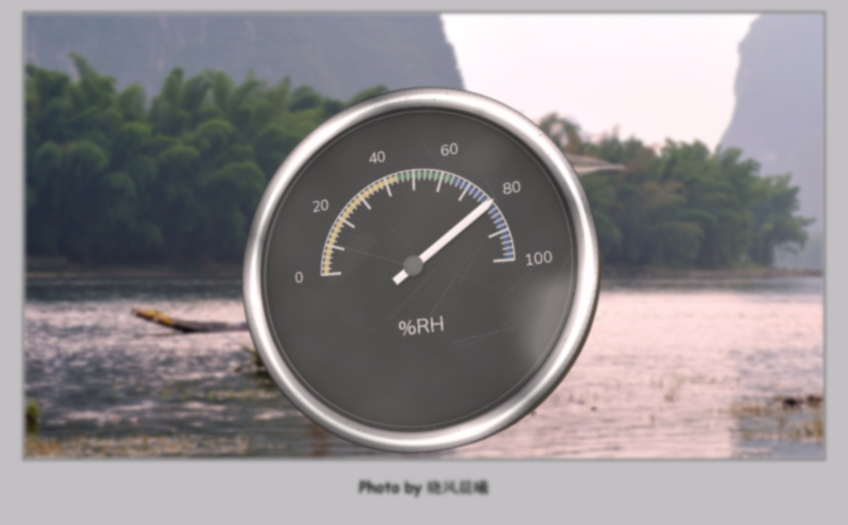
80 (%)
